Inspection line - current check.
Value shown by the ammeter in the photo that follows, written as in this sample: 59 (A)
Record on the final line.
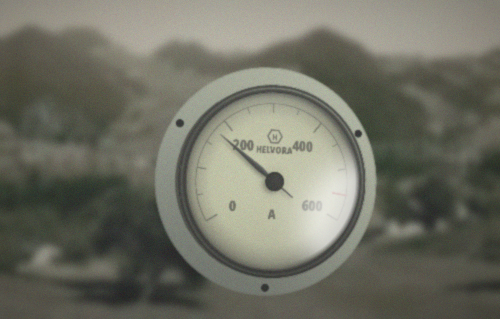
175 (A)
